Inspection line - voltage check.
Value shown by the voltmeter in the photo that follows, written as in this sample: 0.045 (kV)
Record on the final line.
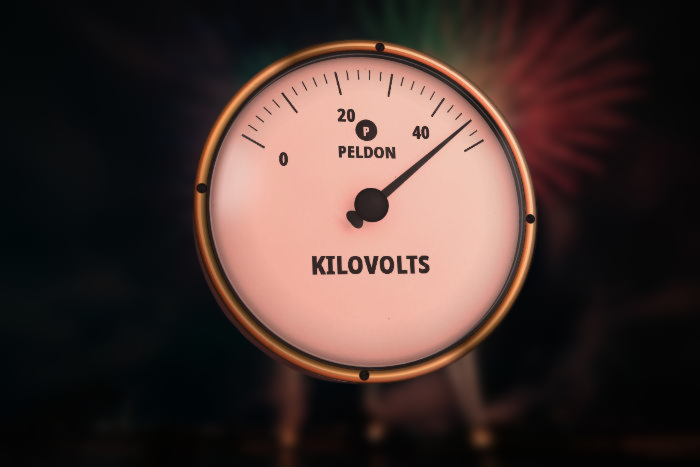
46 (kV)
